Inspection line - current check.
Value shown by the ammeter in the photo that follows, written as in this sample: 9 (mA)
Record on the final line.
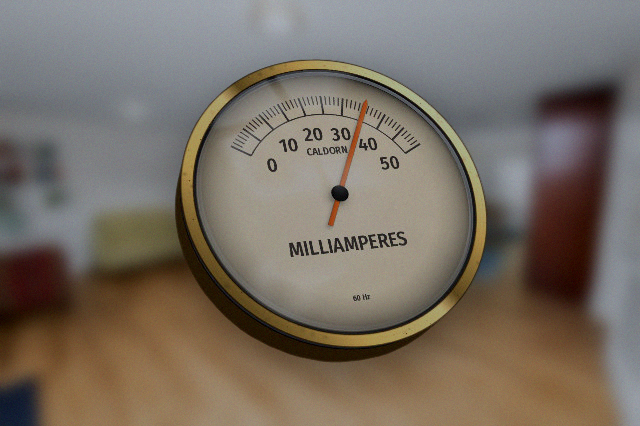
35 (mA)
